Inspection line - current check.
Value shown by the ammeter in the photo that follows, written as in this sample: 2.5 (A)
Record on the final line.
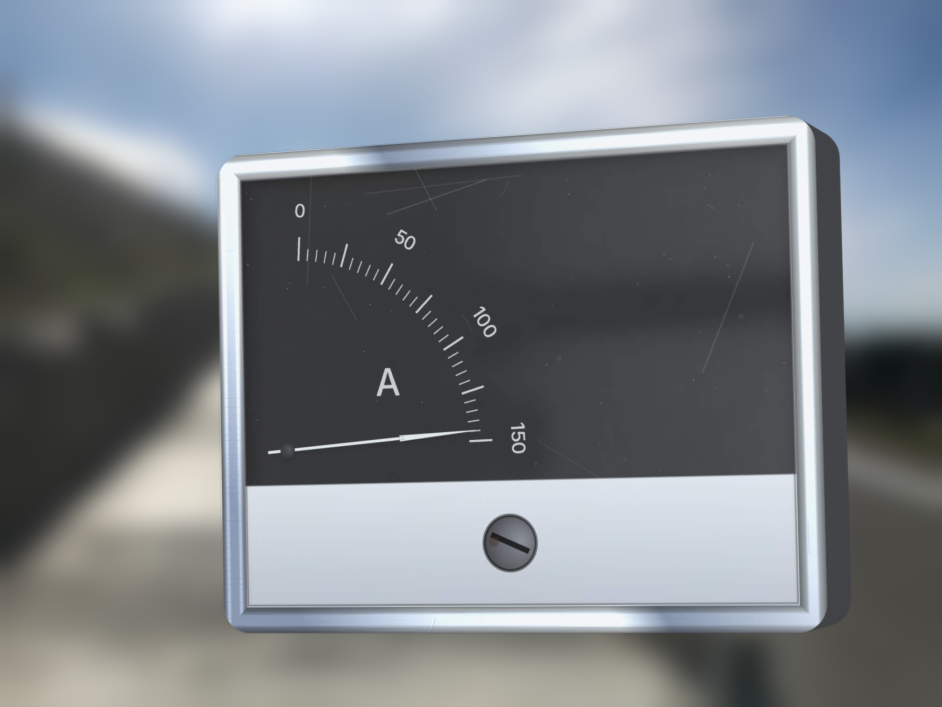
145 (A)
